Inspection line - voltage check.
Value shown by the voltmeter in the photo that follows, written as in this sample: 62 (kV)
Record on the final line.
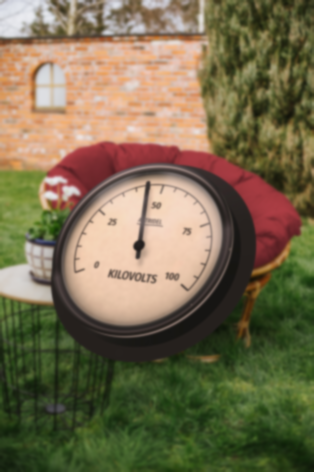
45 (kV)
